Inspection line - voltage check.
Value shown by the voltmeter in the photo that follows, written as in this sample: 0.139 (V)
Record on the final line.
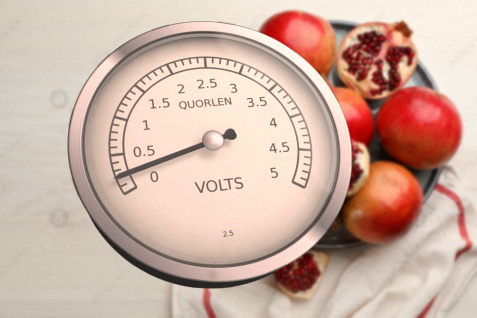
0.2 (V)
